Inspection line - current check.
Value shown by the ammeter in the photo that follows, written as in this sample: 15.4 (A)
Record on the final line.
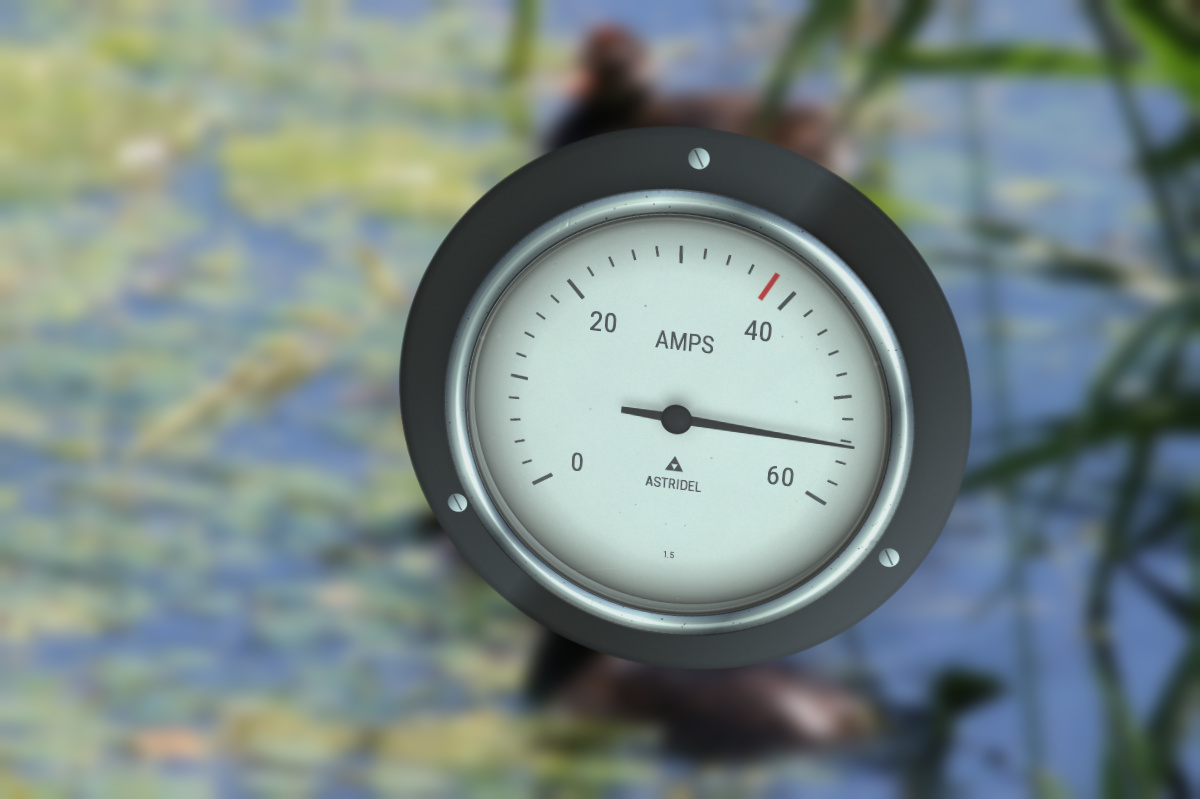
54 (A)
